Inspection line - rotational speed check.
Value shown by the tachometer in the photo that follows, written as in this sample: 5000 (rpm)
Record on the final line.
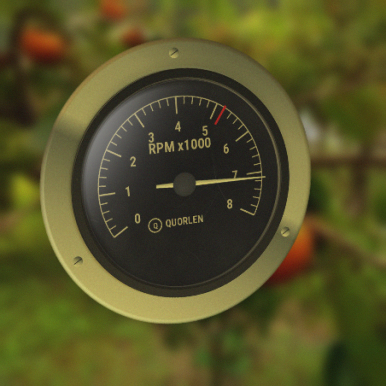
7100 (rpm)
